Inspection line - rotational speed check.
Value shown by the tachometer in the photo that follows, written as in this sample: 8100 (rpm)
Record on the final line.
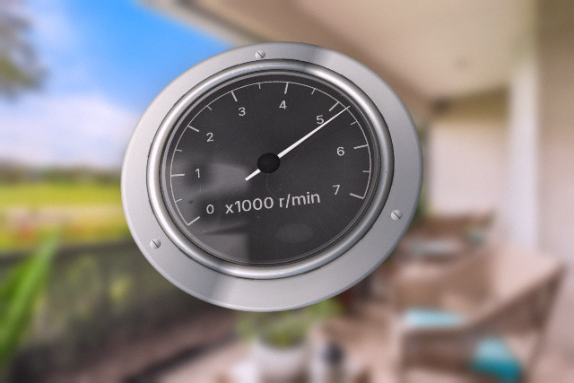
5250 (rpm)
